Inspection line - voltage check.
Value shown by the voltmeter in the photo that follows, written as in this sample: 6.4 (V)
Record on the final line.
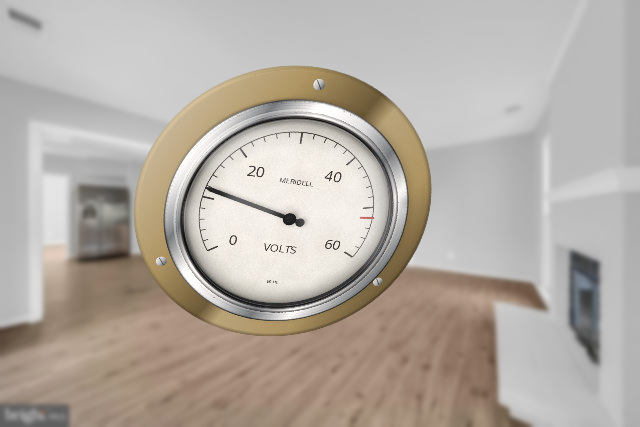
12 (V)
